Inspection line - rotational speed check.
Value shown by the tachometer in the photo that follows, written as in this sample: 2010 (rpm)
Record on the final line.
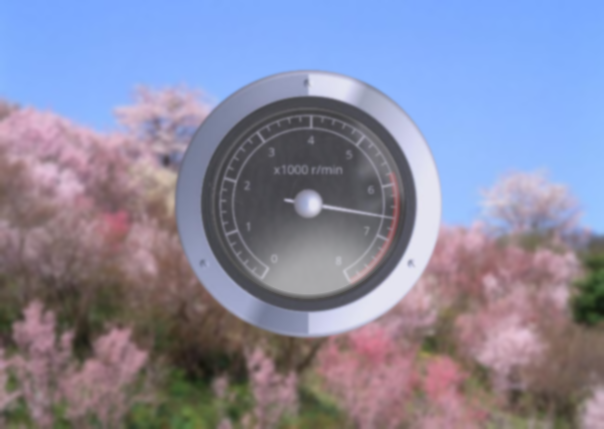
6600 (rpm)
